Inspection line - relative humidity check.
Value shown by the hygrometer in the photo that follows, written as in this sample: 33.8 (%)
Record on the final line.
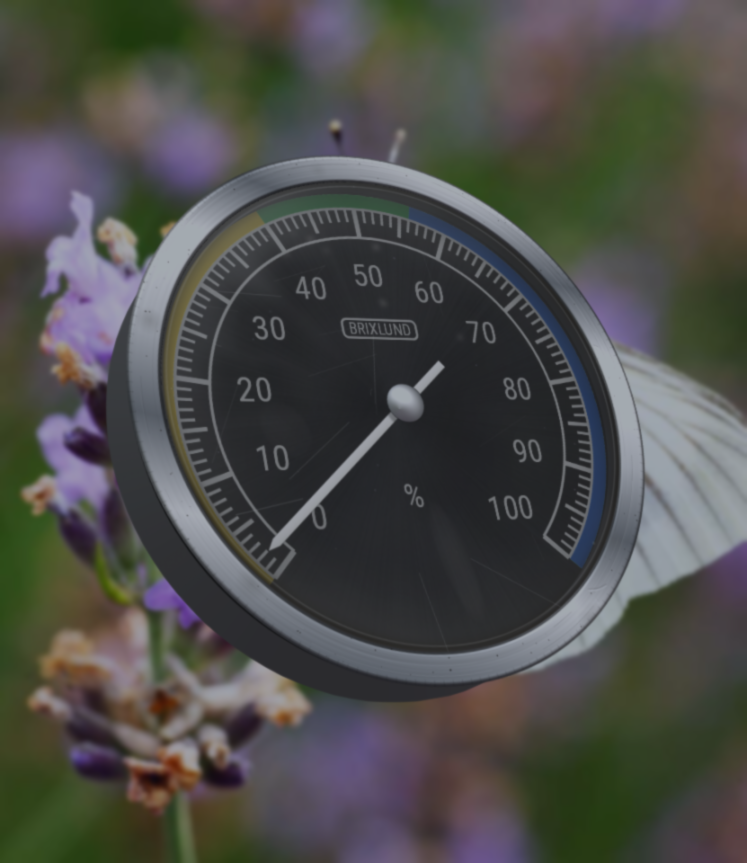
2 (%)
